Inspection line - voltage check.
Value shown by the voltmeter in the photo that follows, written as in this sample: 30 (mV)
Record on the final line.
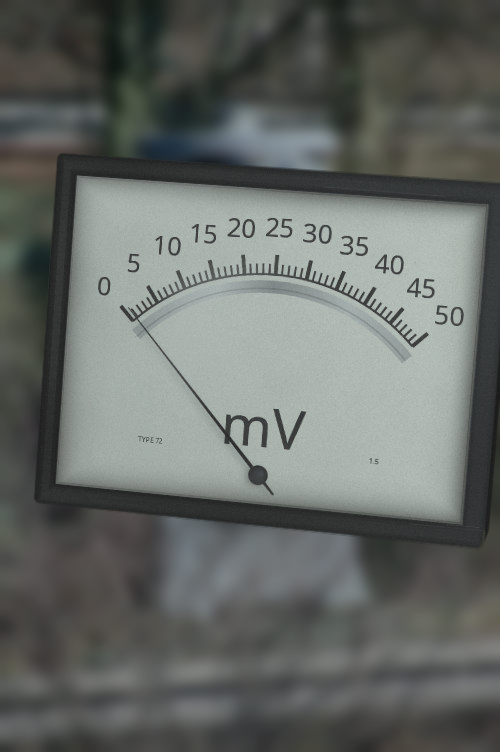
1 (mV)
